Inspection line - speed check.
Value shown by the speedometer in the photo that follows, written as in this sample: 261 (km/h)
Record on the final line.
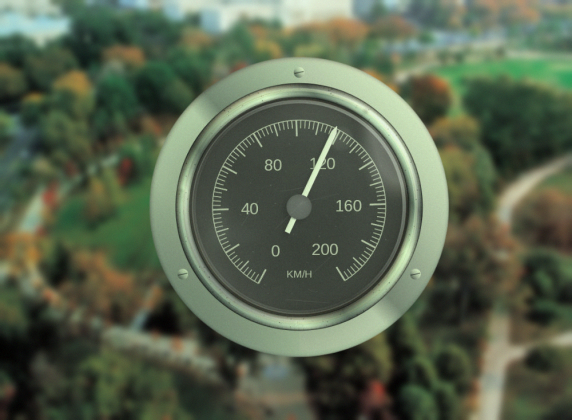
118 (km/h)
